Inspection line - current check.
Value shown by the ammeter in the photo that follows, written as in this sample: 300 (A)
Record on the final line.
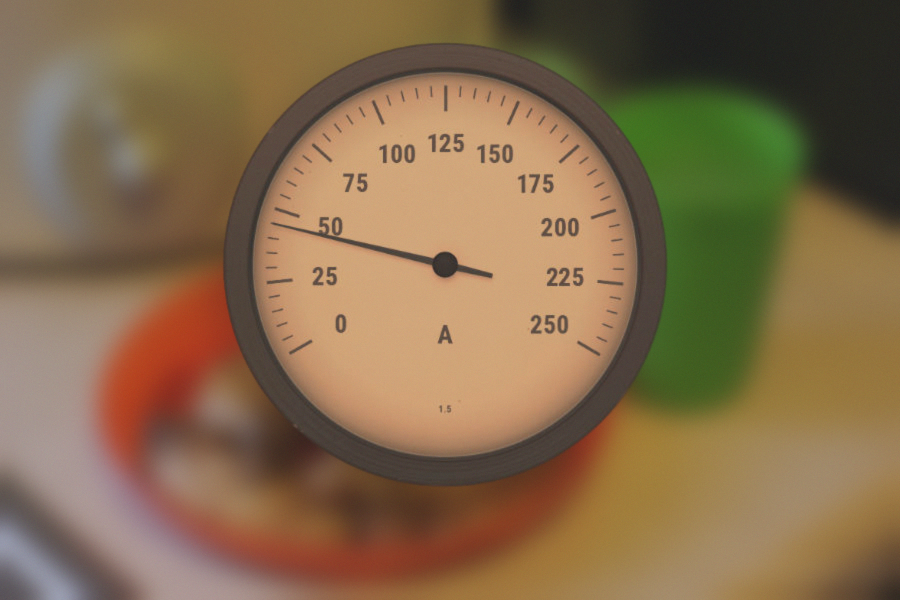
45 (A)
